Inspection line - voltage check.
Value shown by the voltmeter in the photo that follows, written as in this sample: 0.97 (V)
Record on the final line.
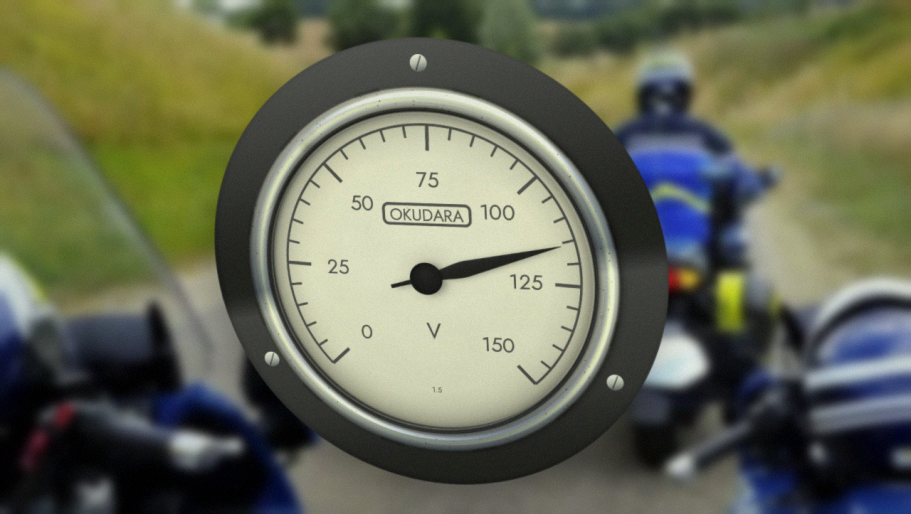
115 (V)
